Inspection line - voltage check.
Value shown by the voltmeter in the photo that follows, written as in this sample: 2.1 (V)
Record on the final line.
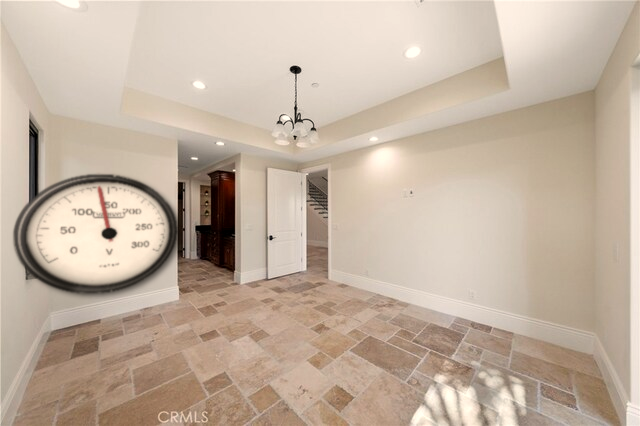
140 (V)
